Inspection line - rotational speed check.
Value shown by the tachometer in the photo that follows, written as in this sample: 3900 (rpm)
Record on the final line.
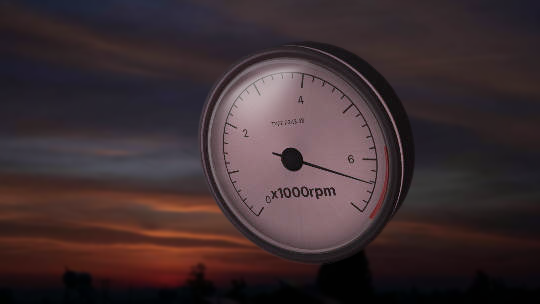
6400 (rpm)
